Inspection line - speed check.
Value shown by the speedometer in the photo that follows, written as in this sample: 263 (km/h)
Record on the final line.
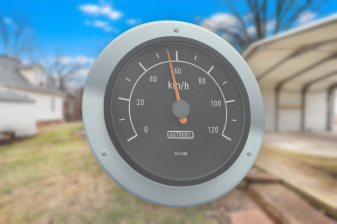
55 (km/h)
